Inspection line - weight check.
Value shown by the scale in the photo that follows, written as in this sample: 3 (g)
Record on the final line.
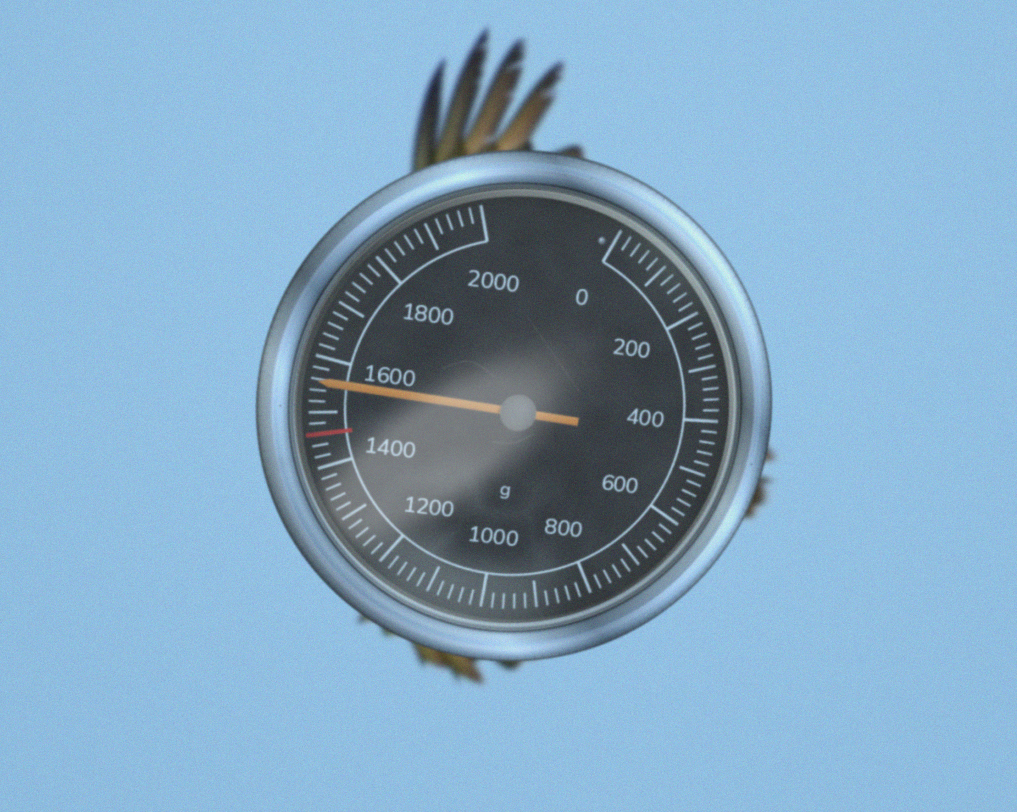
1560 (g)
